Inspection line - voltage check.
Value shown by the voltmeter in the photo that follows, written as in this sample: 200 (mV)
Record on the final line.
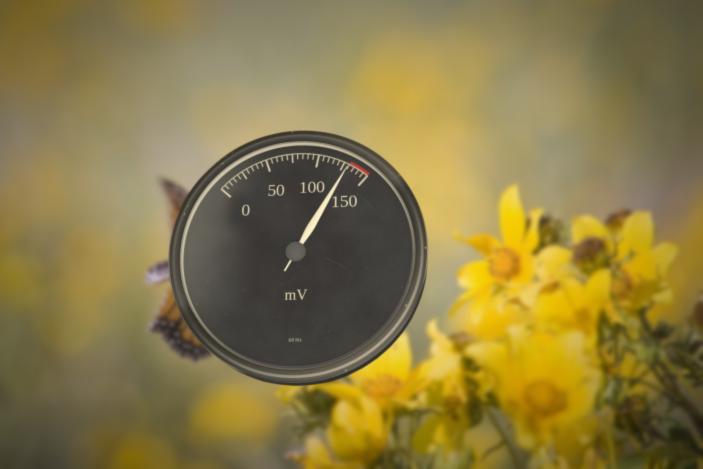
130 (mV)
